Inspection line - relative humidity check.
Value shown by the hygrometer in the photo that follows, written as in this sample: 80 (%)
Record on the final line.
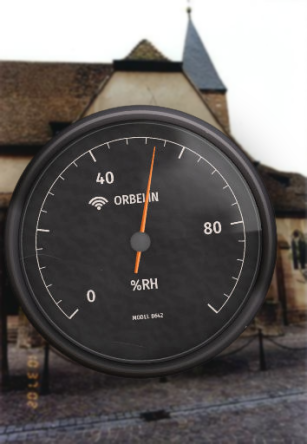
54 (%)
